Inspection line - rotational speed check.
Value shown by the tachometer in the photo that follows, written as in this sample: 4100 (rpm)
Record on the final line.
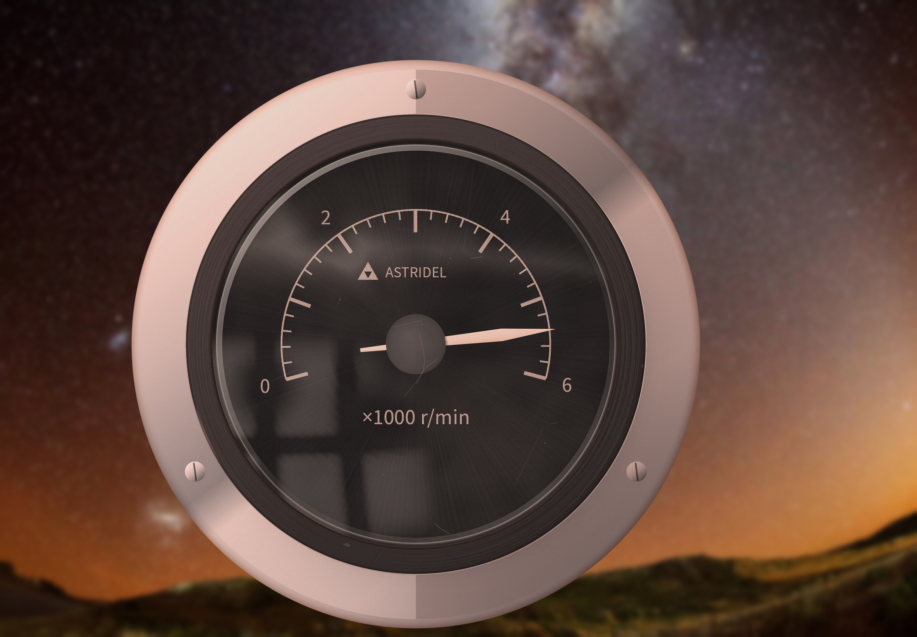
5400 (rpm)
